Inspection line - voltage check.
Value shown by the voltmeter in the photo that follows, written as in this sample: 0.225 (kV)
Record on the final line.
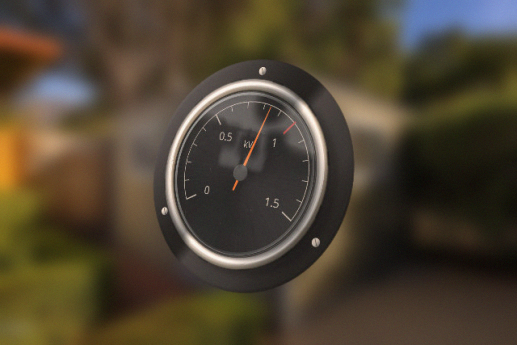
0.85 (kV)
